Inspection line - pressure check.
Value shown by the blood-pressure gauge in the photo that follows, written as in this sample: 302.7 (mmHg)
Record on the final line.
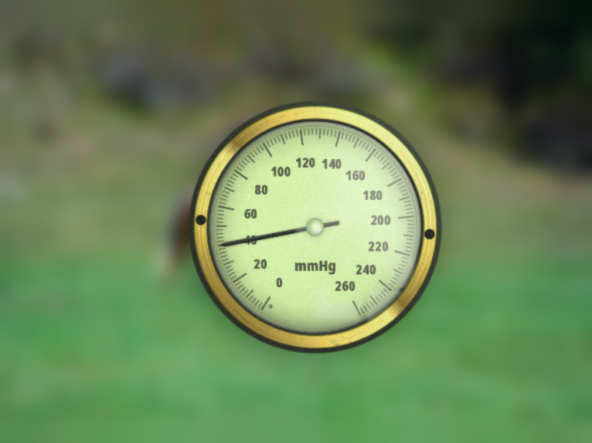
40 (mmHg)
